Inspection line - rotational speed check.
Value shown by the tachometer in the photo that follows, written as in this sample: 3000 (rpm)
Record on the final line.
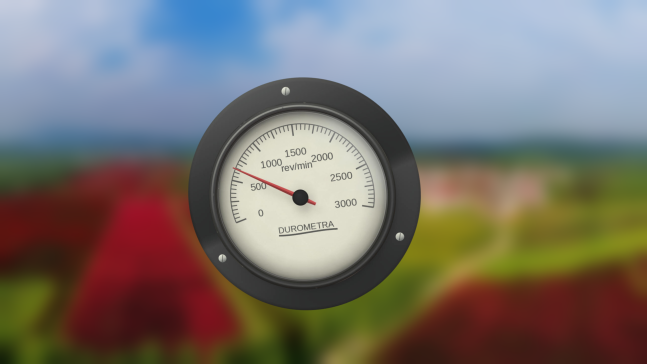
650 (rpm)
